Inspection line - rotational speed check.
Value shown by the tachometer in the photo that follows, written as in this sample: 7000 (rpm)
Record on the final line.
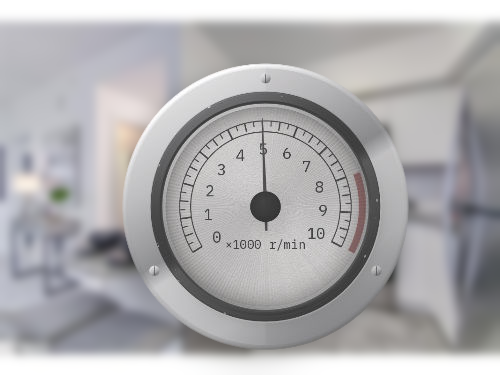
5000 (rpm)
